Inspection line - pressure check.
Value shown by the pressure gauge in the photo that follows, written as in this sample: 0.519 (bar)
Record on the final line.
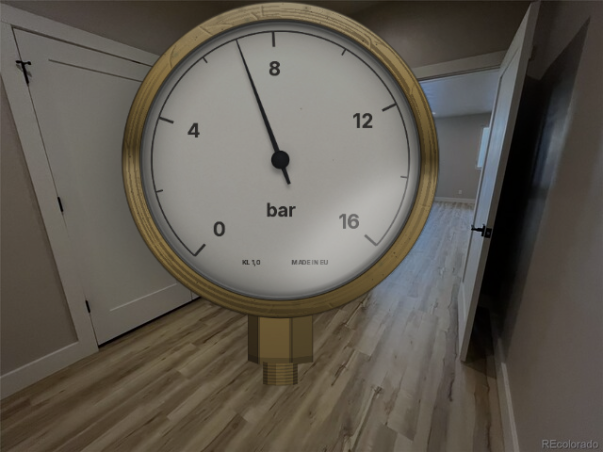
7 (bar)
